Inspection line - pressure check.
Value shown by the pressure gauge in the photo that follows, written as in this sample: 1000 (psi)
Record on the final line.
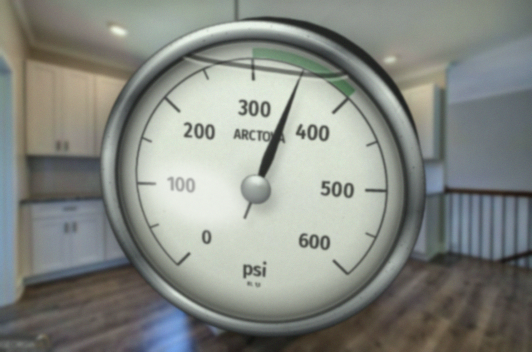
350 (psi)
